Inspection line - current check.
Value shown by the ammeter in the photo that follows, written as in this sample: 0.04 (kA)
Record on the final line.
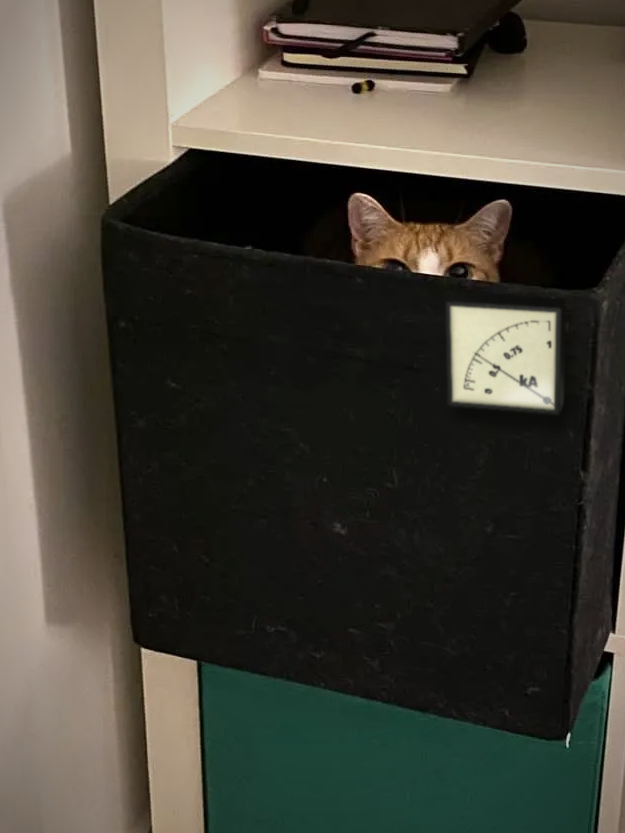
0.55 (kA)
